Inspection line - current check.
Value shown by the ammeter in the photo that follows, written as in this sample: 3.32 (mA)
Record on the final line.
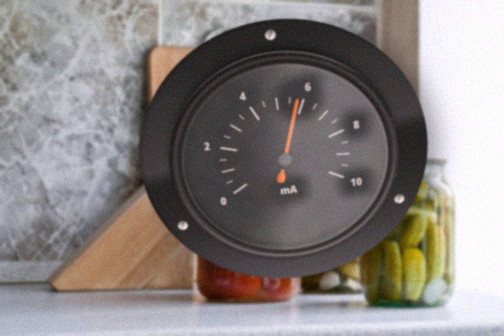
5.75 (mA)
